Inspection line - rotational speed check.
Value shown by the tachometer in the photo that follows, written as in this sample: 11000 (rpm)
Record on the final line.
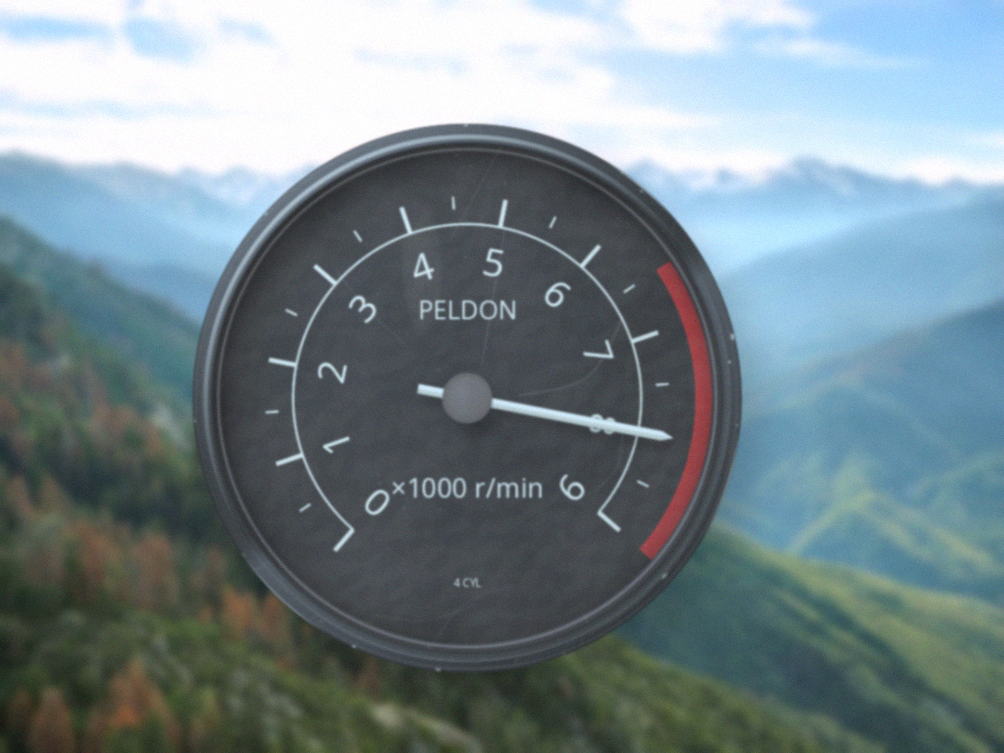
8000 (rpm)
